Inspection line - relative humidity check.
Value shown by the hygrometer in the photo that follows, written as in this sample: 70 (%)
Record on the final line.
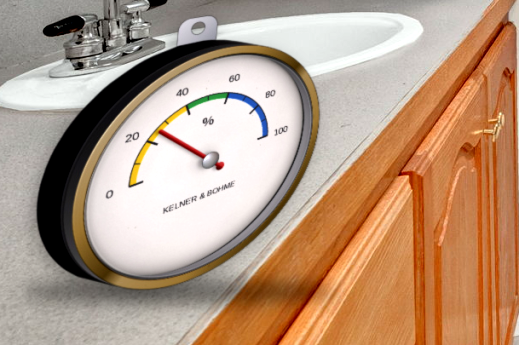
25 (%)
